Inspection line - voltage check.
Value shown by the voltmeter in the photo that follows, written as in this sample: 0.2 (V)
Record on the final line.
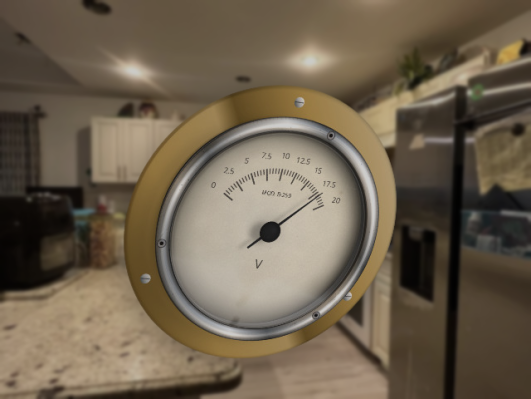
17.5 (V)
